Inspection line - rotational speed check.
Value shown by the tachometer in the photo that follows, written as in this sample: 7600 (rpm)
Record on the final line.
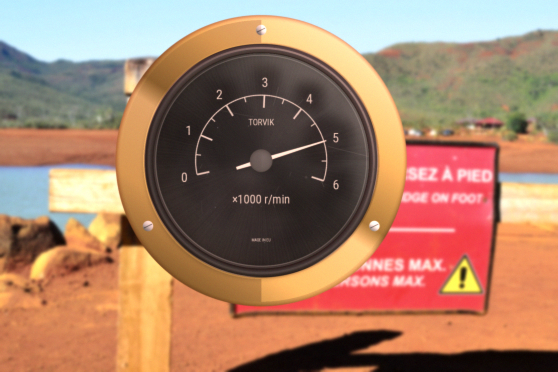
5000 (rpm)
